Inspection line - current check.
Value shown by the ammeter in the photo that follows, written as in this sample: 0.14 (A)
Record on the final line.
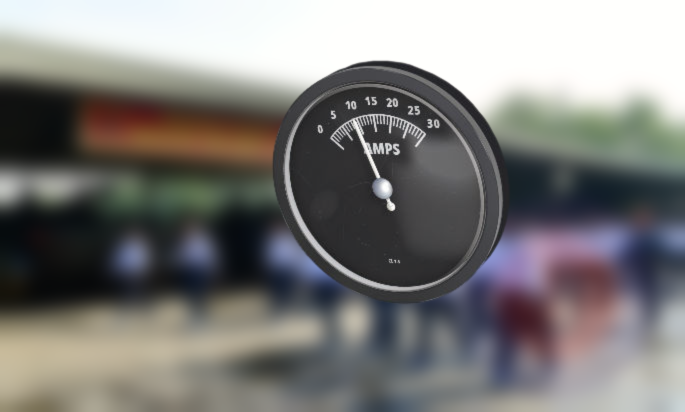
10 (A)
